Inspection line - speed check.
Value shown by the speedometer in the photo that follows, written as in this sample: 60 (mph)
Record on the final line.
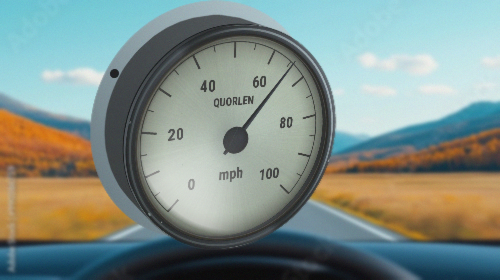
65 (mph)
